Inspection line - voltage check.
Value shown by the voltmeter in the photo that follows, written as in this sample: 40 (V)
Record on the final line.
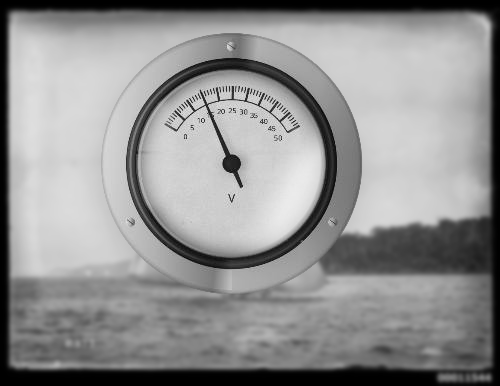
15 (V)
